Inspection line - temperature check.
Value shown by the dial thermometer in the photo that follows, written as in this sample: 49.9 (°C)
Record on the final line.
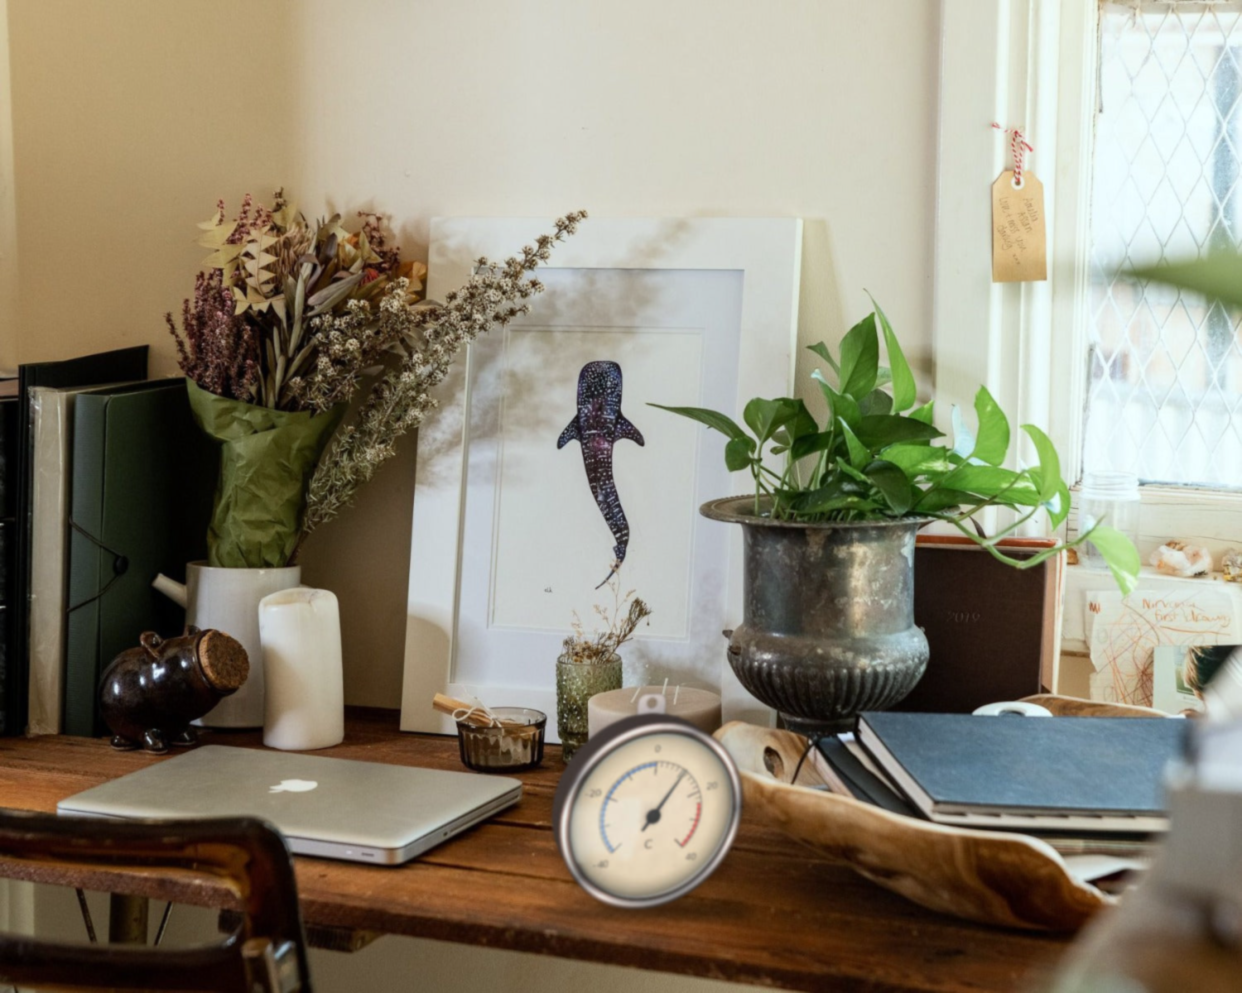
10 (°C)
